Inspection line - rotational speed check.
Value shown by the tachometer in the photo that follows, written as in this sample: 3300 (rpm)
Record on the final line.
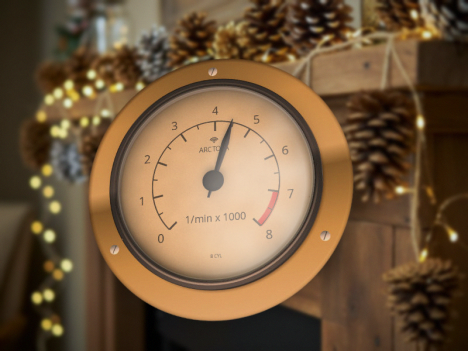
4500 (rpm)
